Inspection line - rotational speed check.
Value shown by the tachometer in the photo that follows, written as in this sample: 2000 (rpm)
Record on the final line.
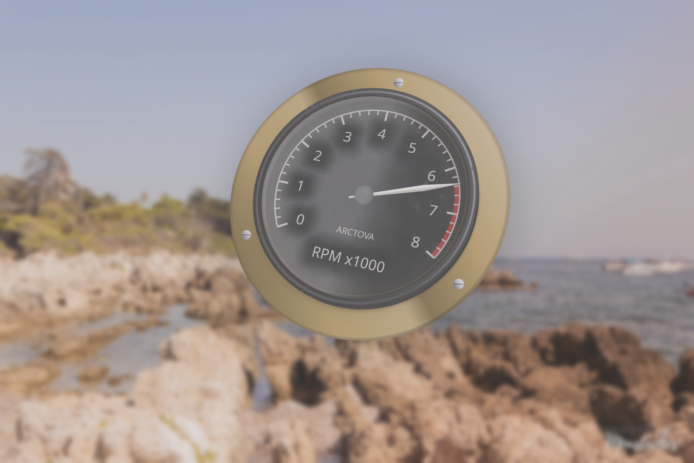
6400 (rpm)
